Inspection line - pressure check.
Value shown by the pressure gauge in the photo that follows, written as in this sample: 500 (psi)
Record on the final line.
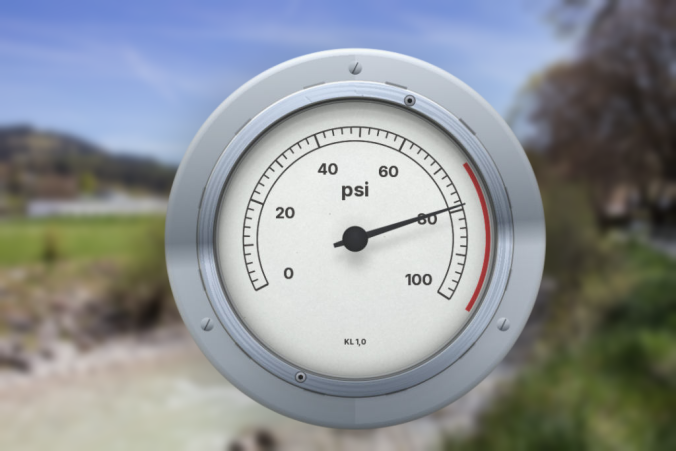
79 (psi)
